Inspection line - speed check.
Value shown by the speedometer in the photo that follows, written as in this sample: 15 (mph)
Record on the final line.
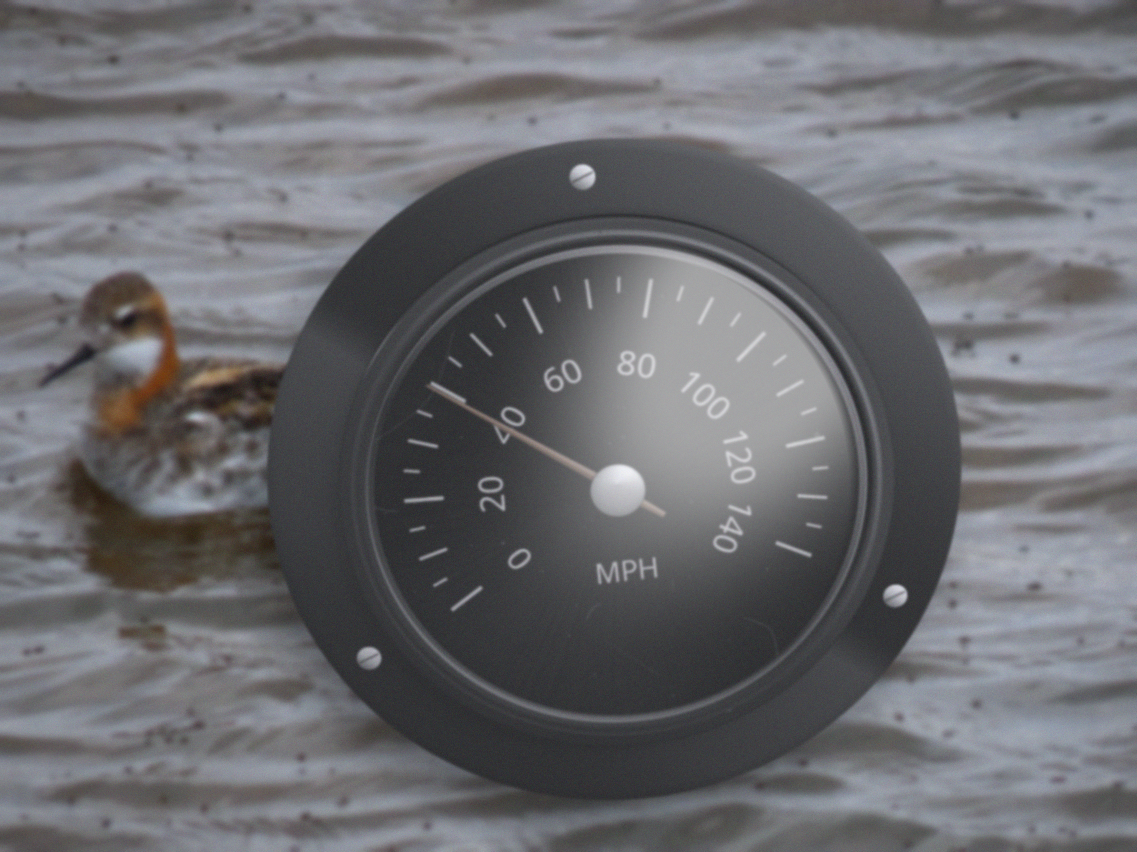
40 (mph)
